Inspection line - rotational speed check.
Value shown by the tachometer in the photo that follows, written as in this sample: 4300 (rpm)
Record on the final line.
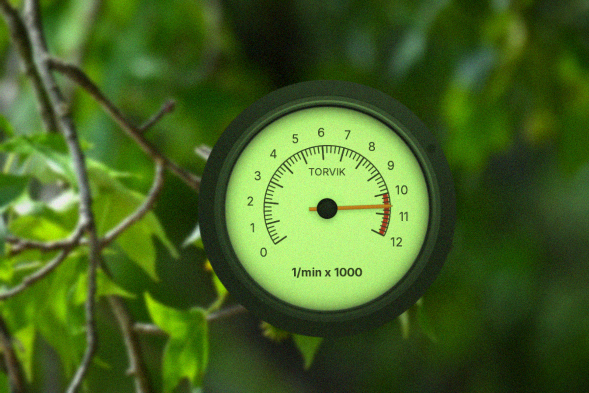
10600 (rpm)
